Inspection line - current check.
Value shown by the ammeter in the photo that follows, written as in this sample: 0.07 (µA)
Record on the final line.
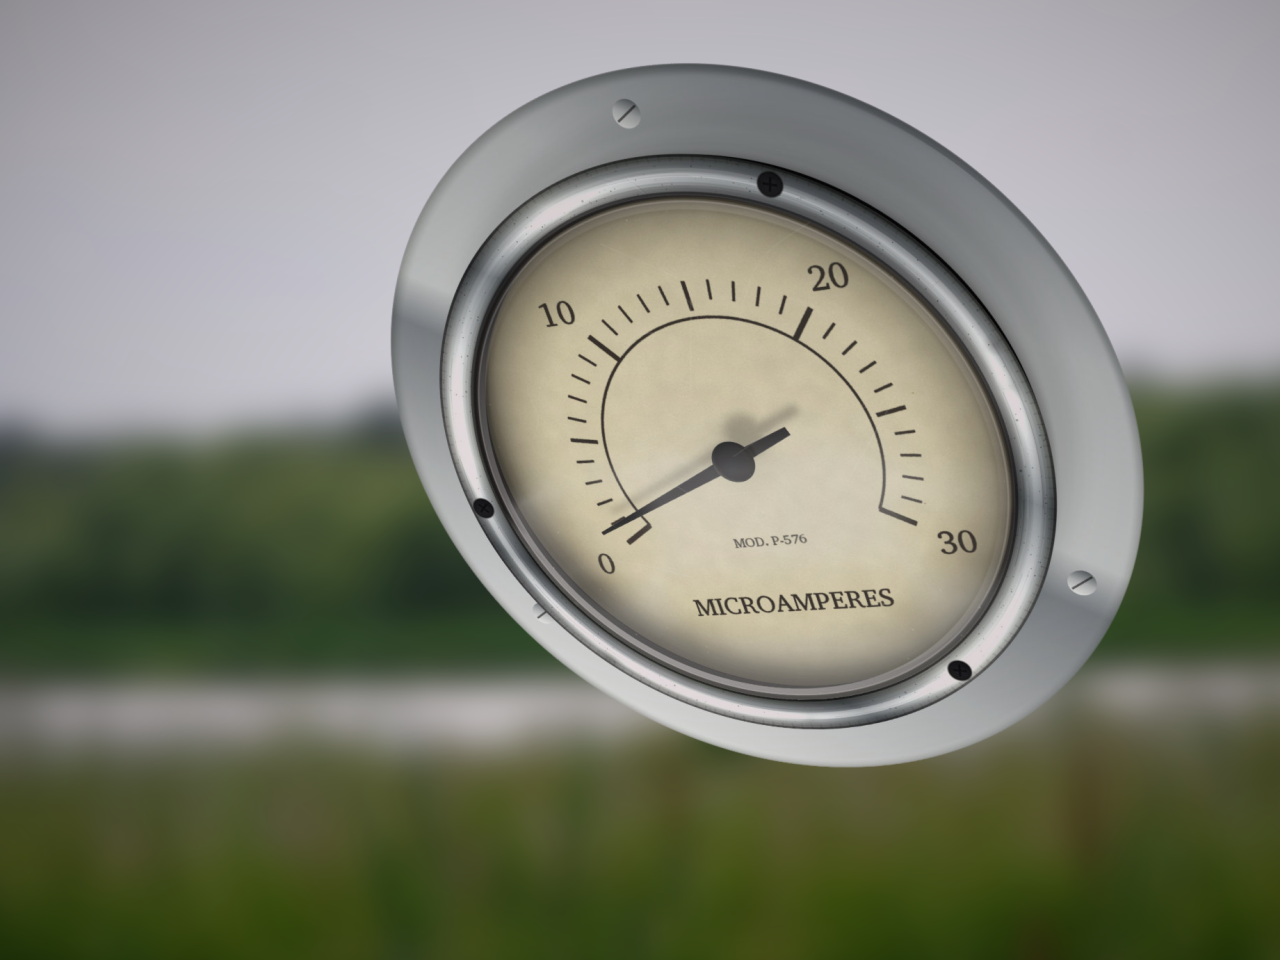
1 (µA)
